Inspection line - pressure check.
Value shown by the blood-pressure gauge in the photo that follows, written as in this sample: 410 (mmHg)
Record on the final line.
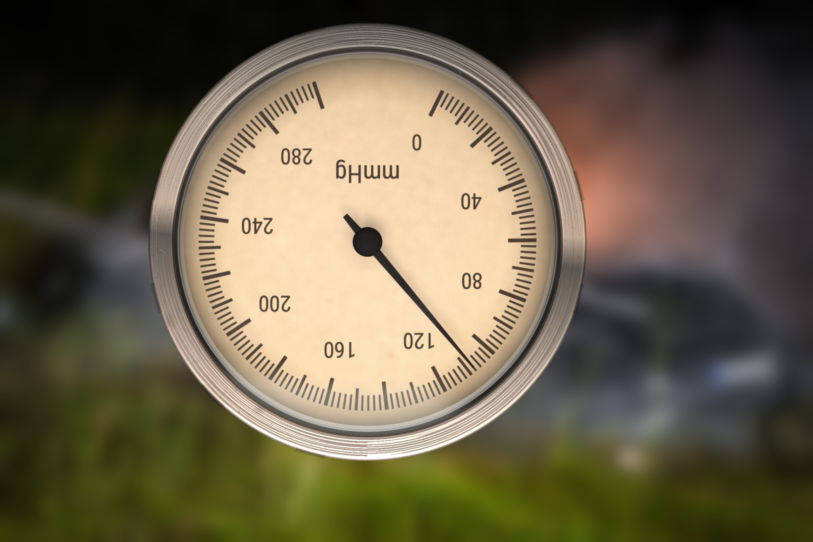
108 (mmHg)
